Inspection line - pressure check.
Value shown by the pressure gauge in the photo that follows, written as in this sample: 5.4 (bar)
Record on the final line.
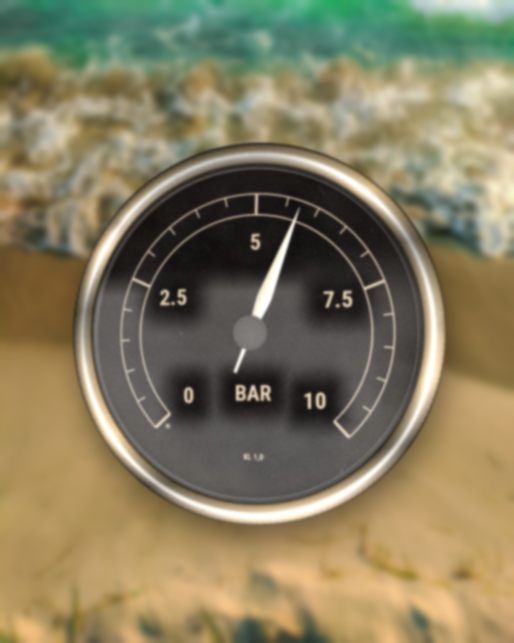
5.75 (bar)
